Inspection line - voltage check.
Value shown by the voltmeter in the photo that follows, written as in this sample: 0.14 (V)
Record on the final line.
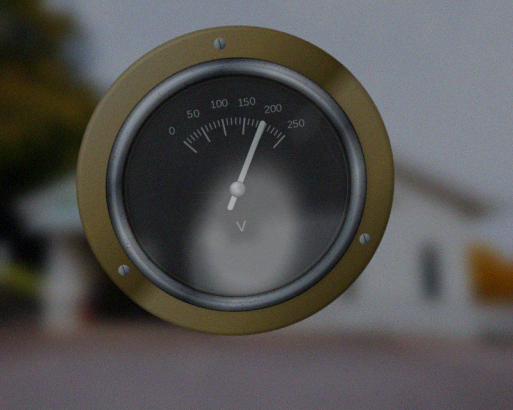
190 (V)
